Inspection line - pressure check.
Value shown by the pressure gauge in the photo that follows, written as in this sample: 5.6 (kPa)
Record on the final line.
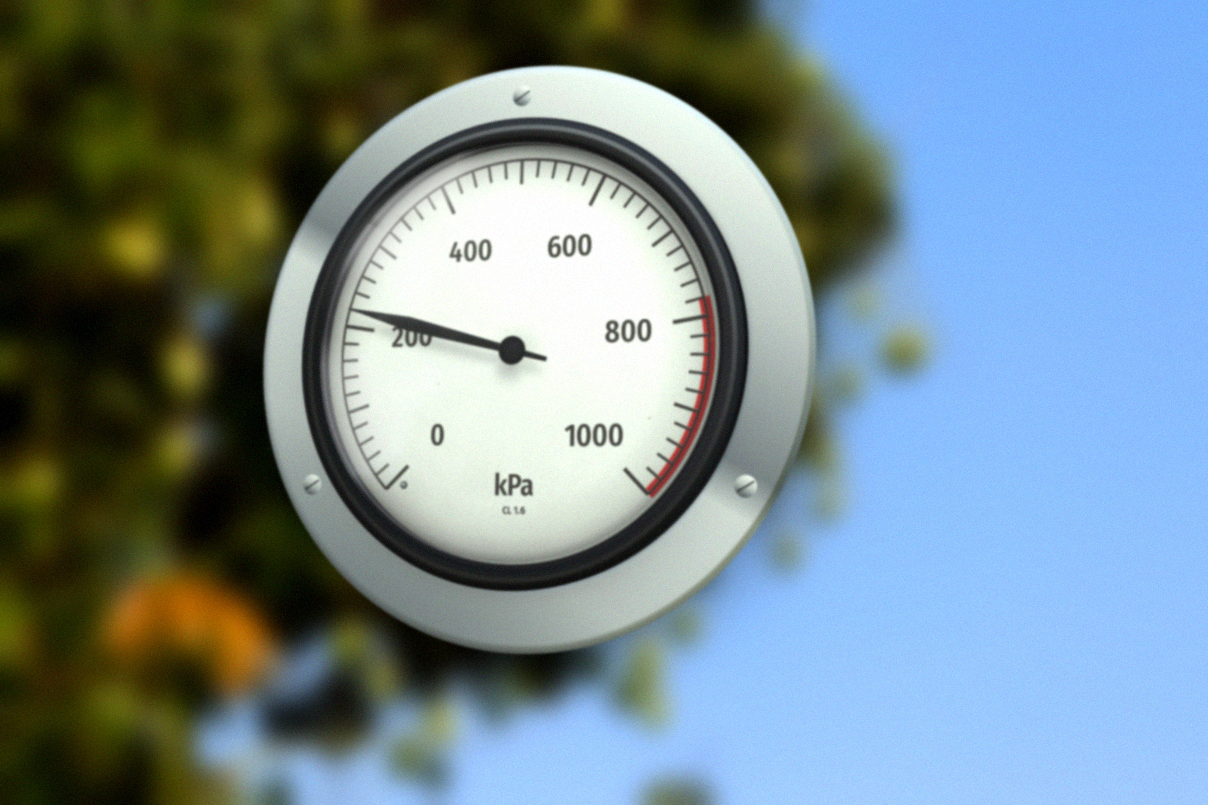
220 (kPa)
